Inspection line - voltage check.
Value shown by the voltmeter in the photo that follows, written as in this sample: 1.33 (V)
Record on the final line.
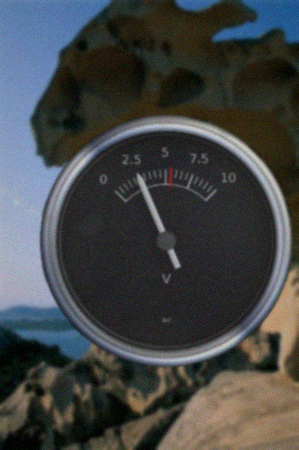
2.5 (V)
